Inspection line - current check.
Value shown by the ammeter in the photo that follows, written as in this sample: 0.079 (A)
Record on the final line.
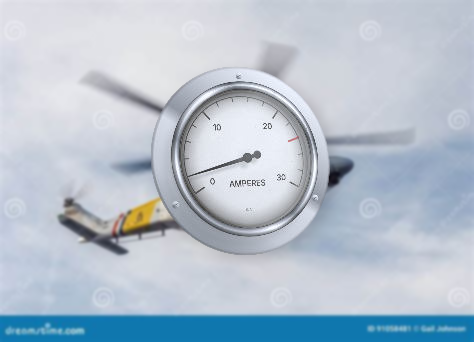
2 (A)
